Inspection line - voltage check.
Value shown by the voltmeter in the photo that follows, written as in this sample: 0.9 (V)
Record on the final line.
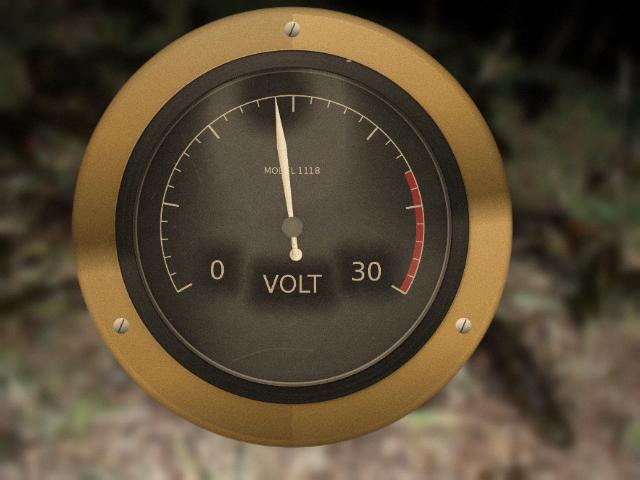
14 (V)
